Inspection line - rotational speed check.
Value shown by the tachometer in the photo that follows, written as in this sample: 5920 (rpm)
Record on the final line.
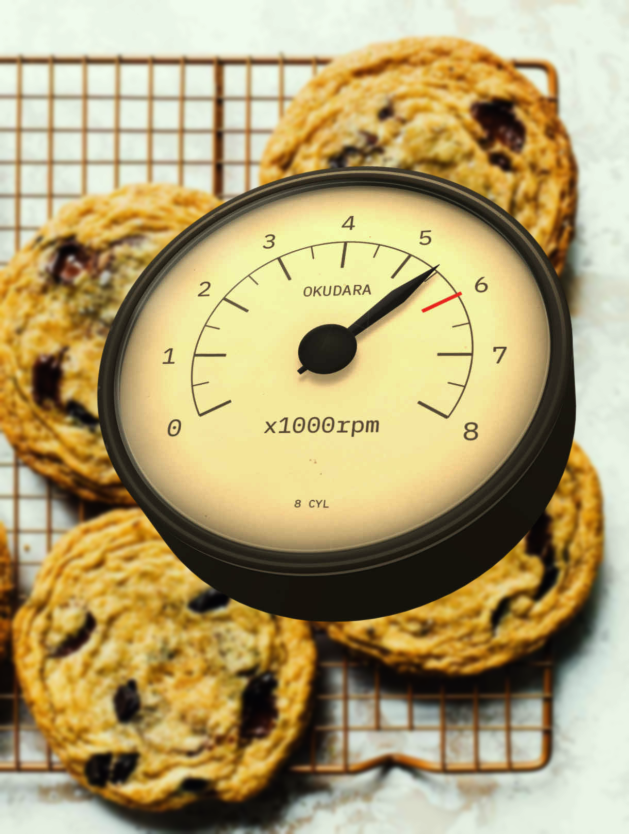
5500 (rpm)
